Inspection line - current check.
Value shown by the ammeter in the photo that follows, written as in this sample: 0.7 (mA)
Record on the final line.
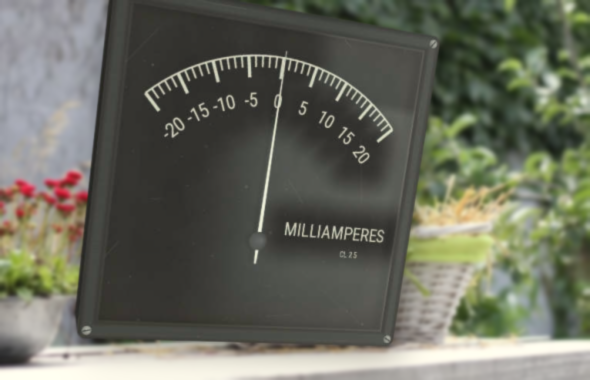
0 (mA)
